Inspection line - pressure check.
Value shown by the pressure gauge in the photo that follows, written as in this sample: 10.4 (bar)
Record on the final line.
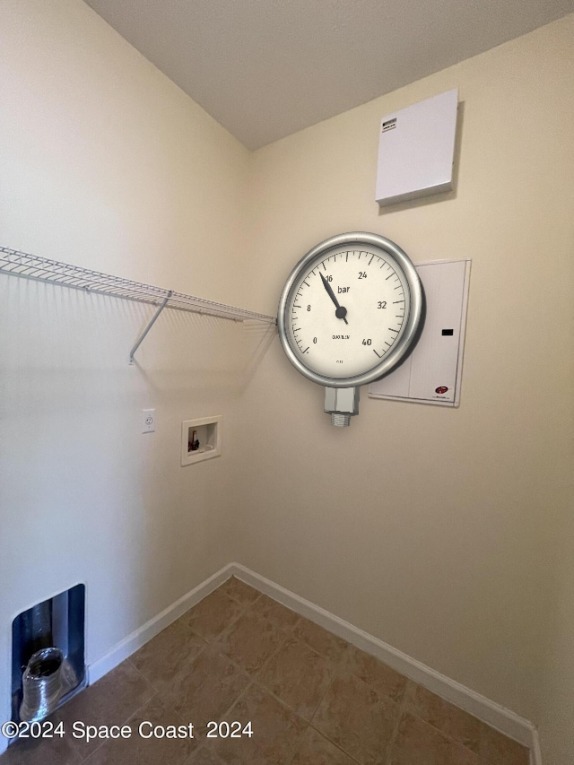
15 (bar)
